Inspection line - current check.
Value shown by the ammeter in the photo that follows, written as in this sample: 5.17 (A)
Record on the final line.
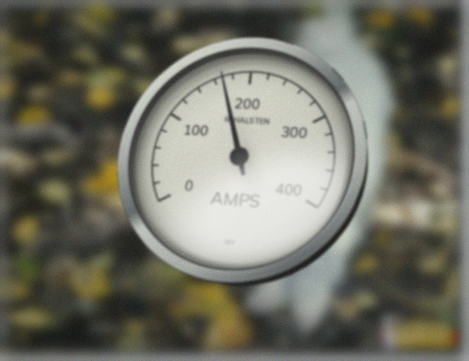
170 (A)
